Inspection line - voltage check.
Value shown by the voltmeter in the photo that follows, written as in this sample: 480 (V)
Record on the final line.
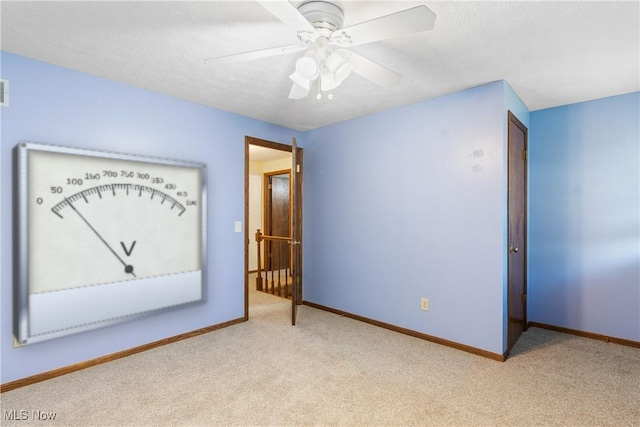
50 (V)
